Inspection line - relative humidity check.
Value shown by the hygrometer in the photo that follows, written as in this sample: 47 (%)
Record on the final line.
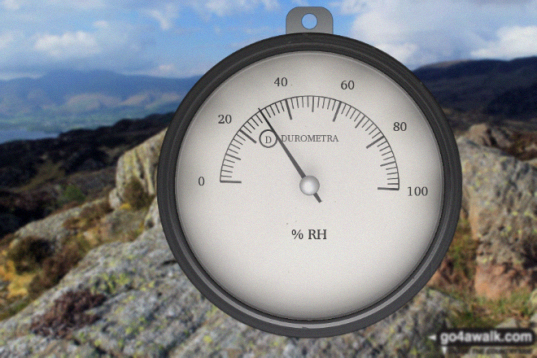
30 (%)
